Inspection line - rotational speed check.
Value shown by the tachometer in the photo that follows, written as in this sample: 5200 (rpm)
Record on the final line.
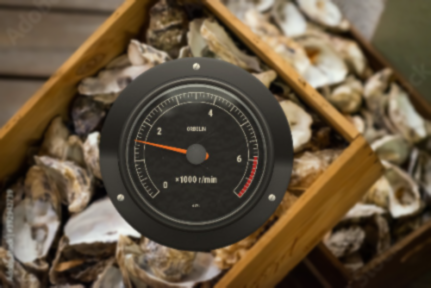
1500 (rpm)
